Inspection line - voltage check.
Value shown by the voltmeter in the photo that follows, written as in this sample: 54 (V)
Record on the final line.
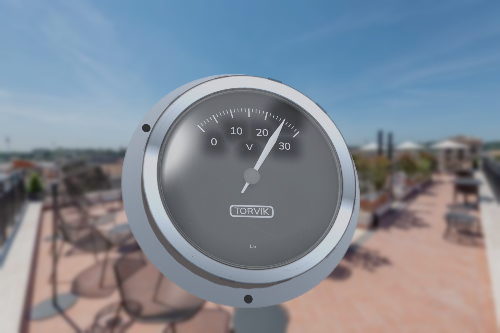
25 (V)
